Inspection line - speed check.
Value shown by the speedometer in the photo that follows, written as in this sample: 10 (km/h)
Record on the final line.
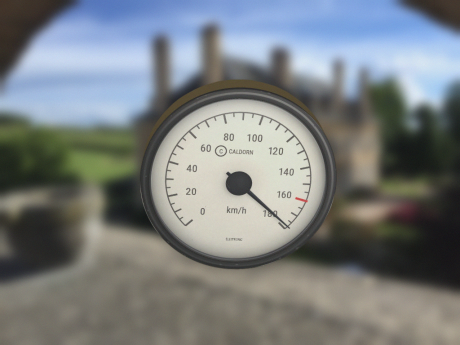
177.5 (km/h)
